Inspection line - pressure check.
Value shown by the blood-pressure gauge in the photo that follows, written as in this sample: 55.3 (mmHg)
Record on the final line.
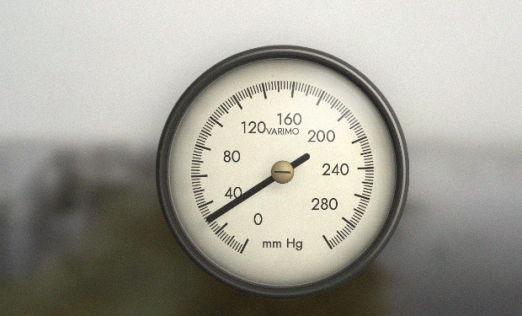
30 (mmHg)
